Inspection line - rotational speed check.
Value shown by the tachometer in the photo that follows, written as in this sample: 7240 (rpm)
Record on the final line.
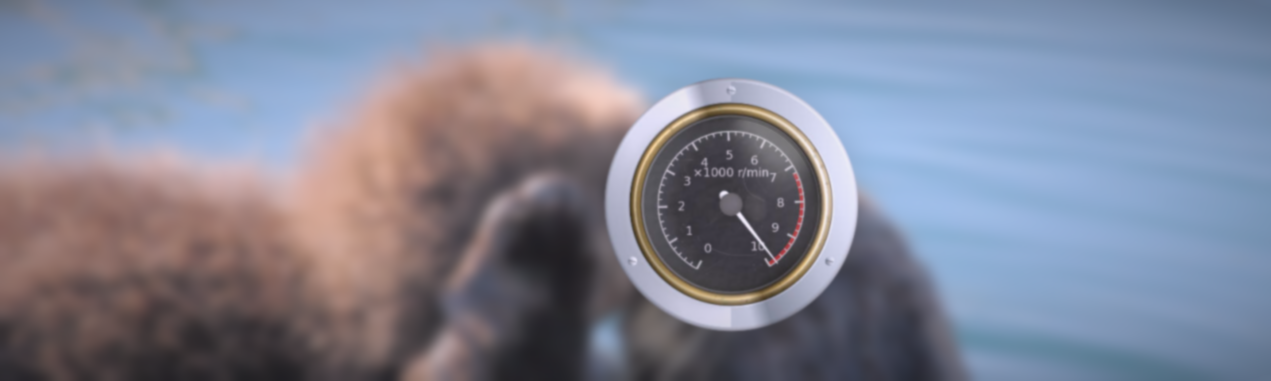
9800 (rpm)
